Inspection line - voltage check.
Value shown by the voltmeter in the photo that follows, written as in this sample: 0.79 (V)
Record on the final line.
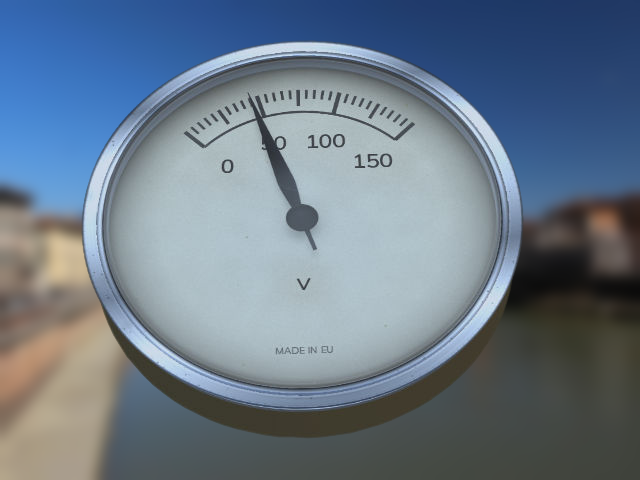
45 (V)
